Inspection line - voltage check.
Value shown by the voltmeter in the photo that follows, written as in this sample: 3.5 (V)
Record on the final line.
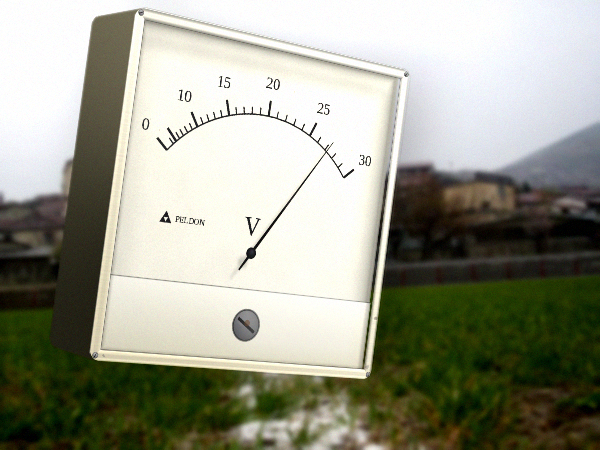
27 (V)
